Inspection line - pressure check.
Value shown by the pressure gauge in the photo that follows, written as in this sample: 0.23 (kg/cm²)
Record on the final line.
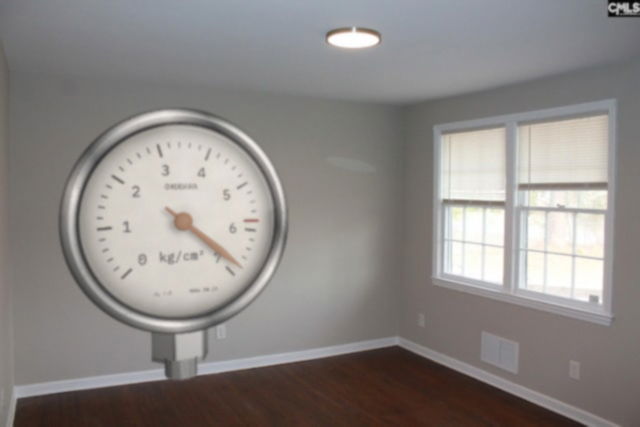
6.8 (kg/cm²)
